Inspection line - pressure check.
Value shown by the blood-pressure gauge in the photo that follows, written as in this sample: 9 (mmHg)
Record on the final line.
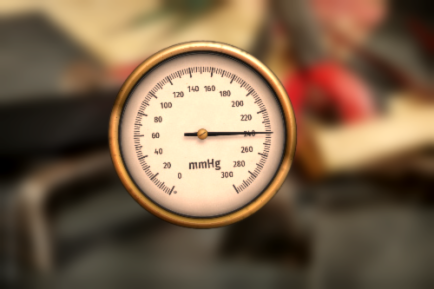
240 (mmHg)
